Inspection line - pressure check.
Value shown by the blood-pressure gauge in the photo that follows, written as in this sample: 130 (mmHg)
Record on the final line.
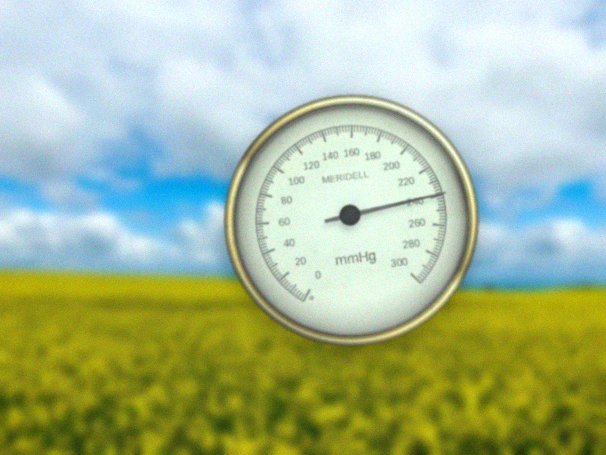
240 (mmHg)
